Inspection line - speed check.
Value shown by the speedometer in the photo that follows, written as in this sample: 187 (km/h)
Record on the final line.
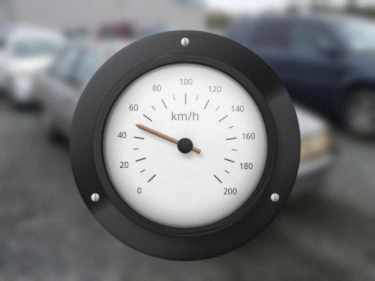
50 (km/h)
